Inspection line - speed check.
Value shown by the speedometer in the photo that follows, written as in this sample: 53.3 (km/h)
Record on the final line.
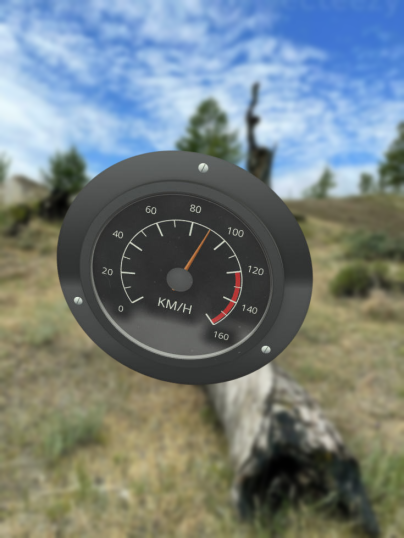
90 (km/h)
